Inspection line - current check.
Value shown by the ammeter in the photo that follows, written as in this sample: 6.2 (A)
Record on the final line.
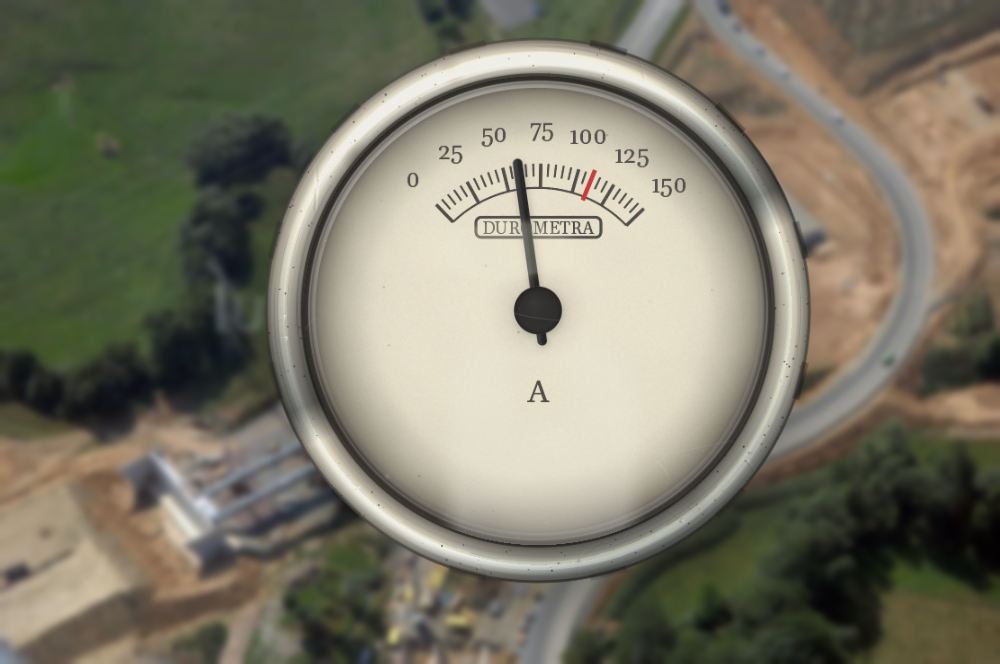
60 (A)
